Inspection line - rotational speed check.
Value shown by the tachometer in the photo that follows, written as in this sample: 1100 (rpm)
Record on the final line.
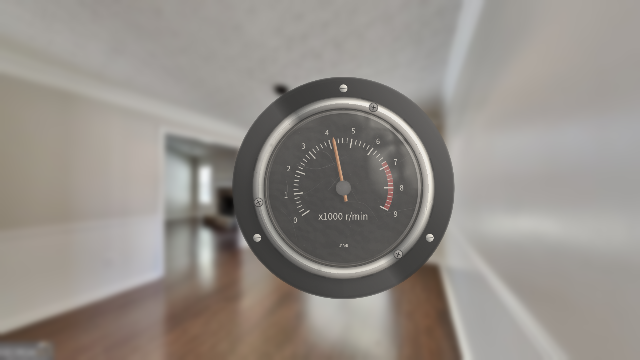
4200 (rpm)
